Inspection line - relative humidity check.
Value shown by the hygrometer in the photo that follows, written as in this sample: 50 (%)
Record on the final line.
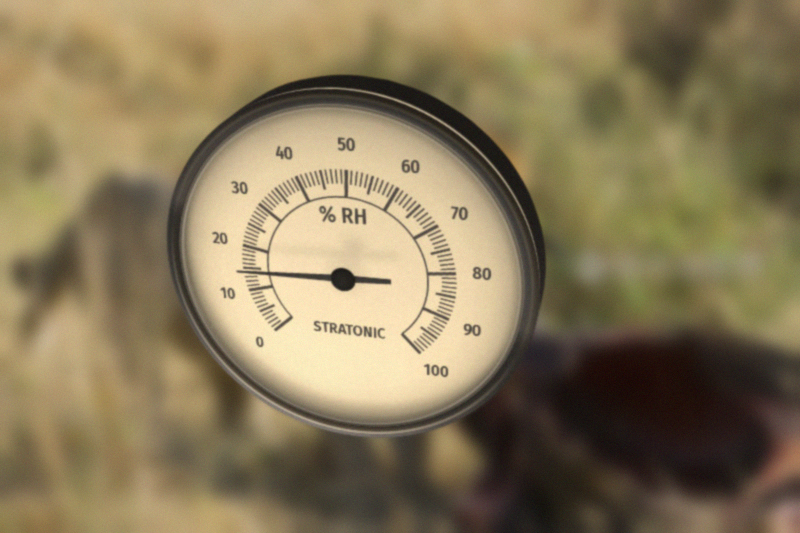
15 (%)
